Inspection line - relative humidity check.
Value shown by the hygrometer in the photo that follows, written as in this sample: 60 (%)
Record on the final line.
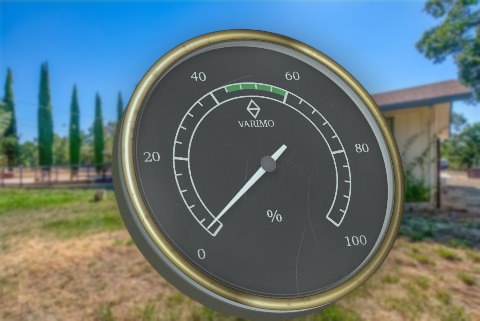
2 (%)
